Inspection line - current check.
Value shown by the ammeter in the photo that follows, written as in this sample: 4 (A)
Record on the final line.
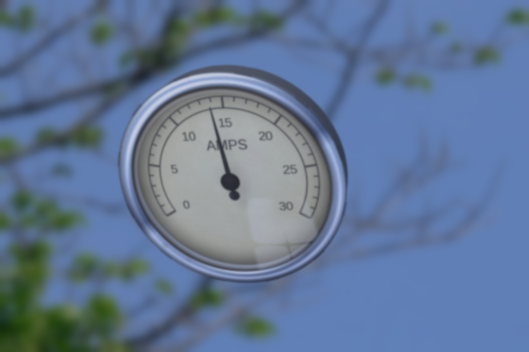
14 (A)
